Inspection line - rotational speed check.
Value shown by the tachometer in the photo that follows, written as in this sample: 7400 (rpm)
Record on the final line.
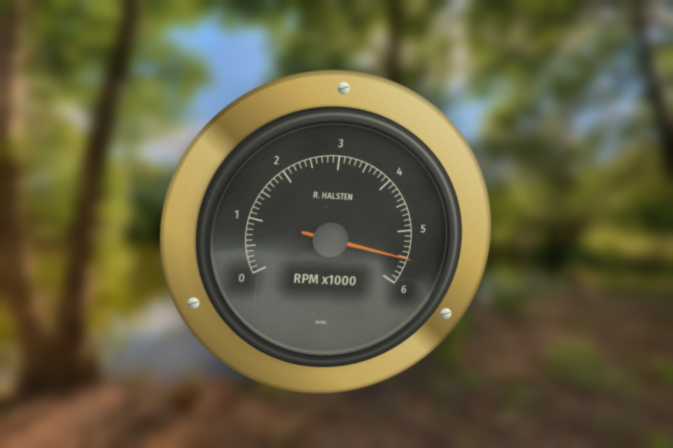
5500 (rpm)
